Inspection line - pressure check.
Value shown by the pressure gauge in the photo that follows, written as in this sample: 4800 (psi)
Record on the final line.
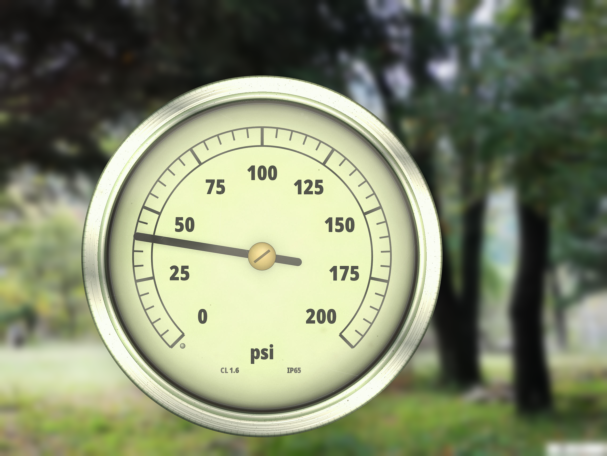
40 (psi)
